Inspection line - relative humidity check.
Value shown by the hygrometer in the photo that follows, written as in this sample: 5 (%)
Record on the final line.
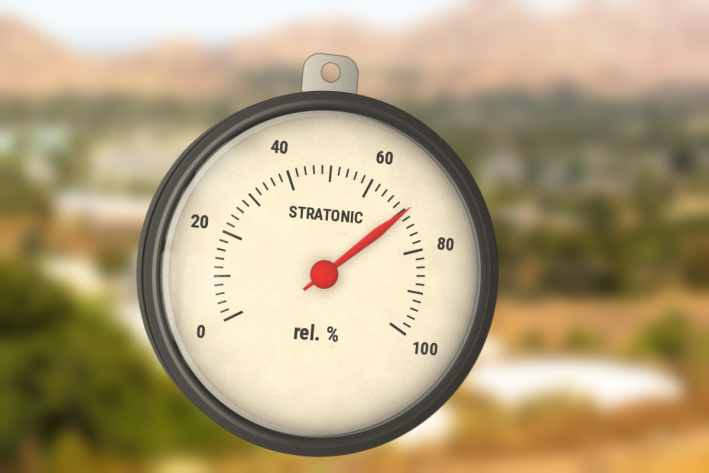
70 (%)
